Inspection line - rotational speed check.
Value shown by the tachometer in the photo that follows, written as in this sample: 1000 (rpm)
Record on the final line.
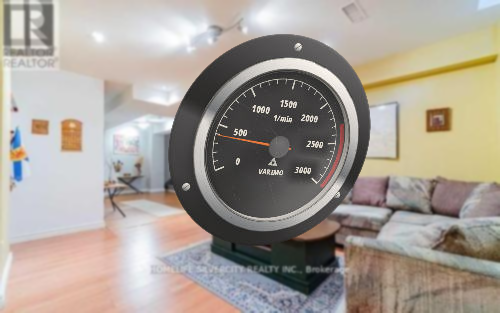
400 (rpm)
